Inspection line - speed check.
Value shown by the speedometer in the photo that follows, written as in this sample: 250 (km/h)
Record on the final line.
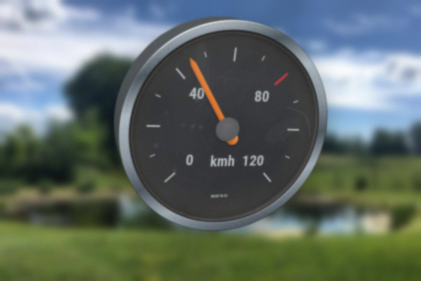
45 (km/h)
